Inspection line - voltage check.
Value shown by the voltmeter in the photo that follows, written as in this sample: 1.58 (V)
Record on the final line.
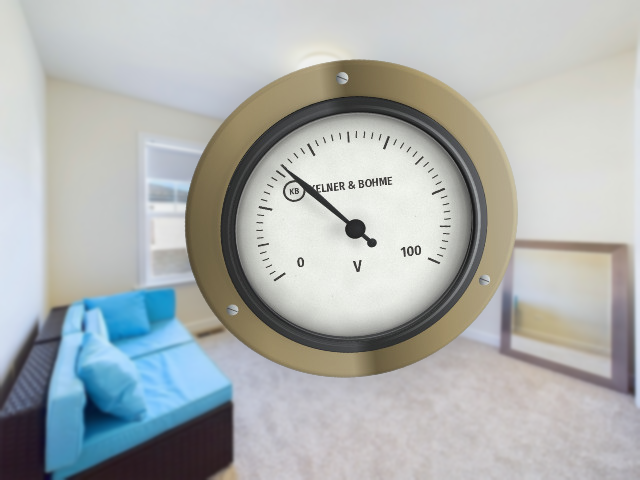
32 (V)
